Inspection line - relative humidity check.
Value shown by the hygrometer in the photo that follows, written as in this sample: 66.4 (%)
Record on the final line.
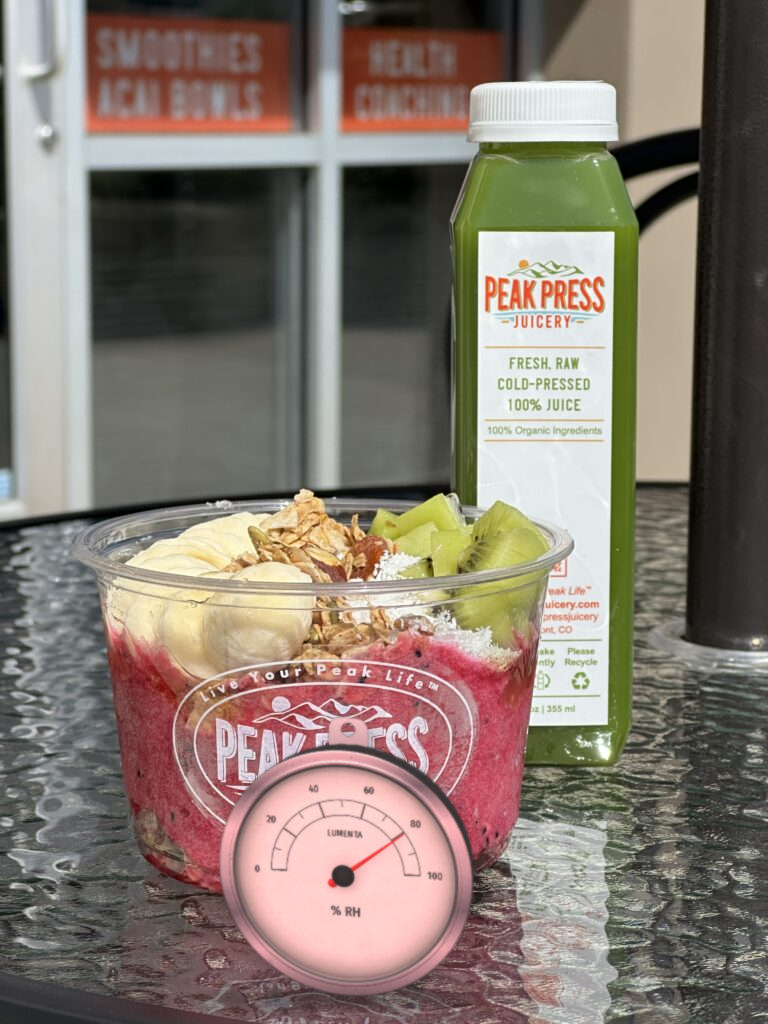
80 (%)
